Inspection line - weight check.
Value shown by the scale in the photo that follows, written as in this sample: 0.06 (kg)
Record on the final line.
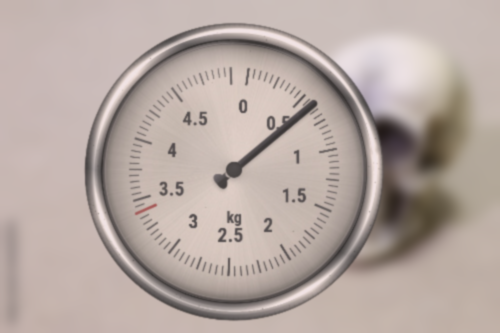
0.6 (kg)
